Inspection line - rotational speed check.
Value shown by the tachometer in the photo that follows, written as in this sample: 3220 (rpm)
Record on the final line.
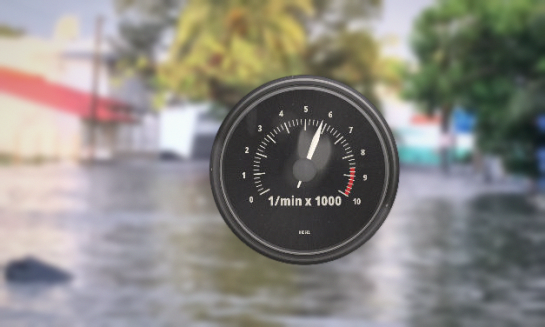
5800 (rpm)
